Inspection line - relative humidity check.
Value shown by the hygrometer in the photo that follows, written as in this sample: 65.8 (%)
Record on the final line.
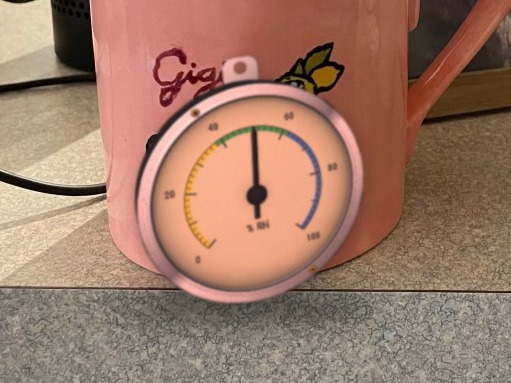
50 (%)
